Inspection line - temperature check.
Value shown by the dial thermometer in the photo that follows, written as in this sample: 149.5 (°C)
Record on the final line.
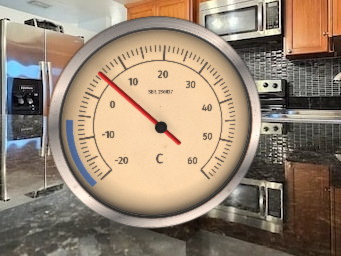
5 (°C)
